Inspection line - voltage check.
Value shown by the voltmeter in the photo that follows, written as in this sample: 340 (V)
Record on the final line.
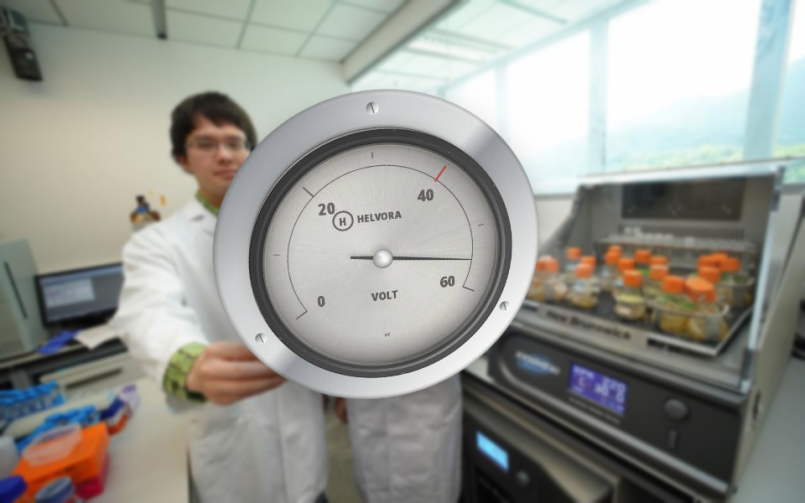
55 (V)
